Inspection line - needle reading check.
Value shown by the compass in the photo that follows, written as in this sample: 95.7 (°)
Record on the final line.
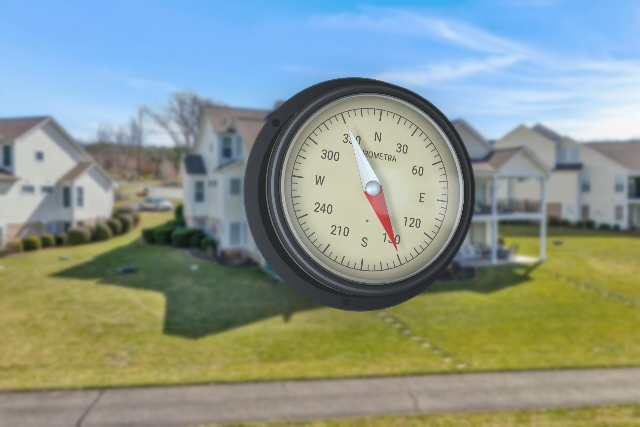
150 (°)
